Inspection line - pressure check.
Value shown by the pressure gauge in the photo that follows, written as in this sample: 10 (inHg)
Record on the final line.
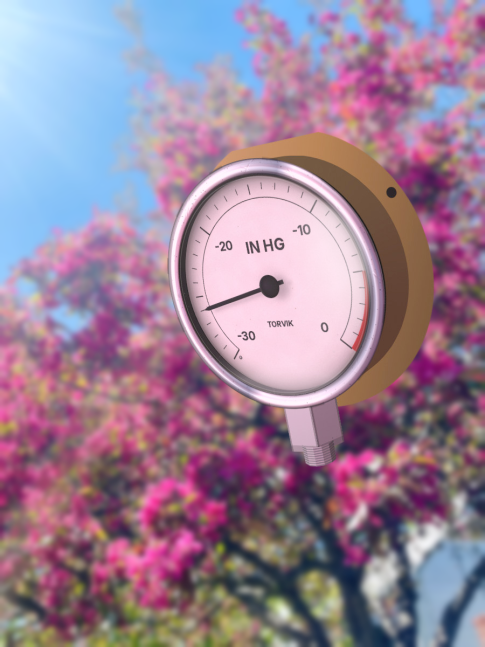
-26 (inHg)
